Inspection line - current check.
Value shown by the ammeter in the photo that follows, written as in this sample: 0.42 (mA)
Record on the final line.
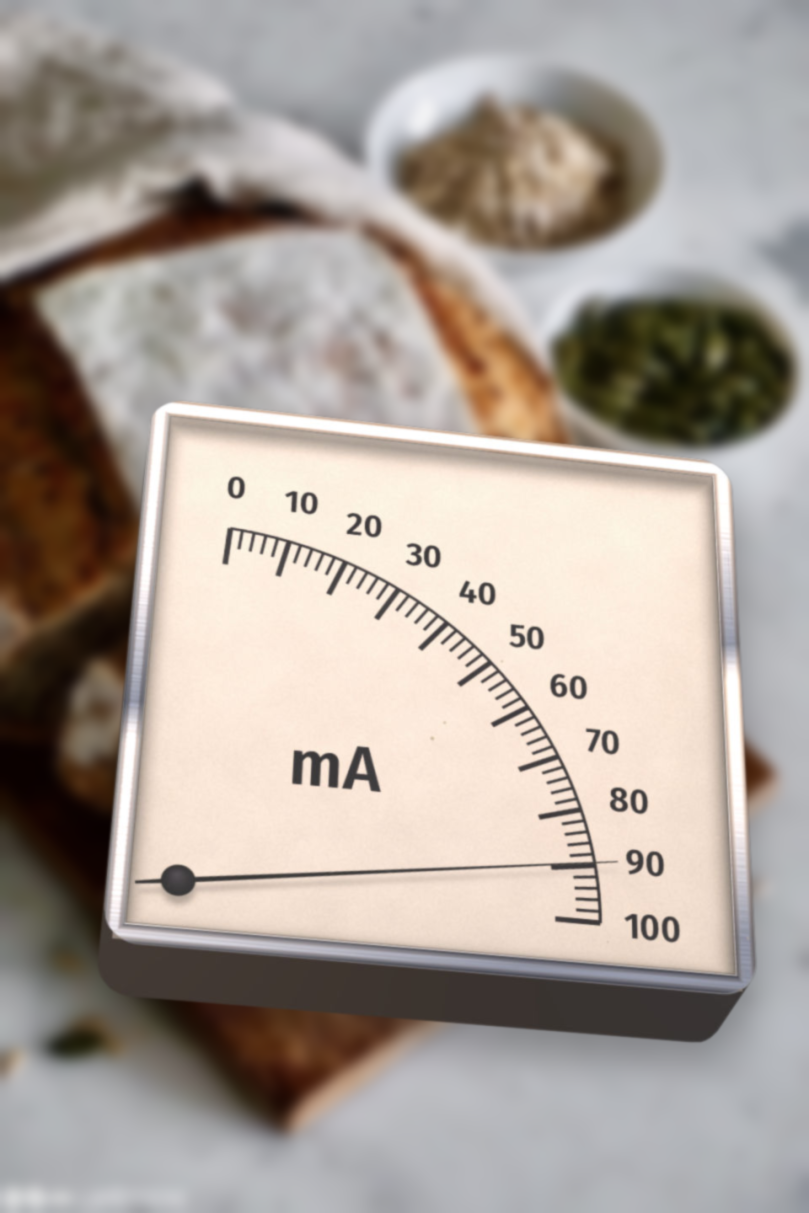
90 (mA)
